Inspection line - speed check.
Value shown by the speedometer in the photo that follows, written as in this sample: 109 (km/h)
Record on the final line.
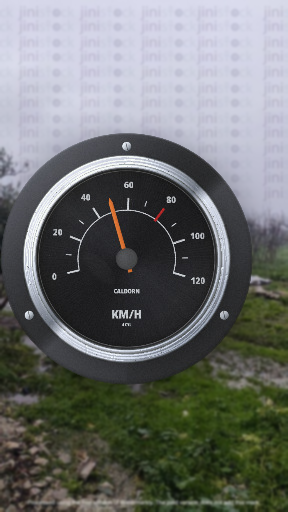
50 (km/h)
